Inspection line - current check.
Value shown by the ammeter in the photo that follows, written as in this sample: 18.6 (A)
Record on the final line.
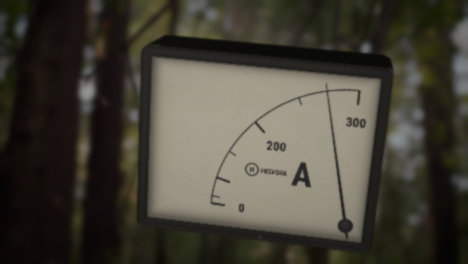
275 (A)
